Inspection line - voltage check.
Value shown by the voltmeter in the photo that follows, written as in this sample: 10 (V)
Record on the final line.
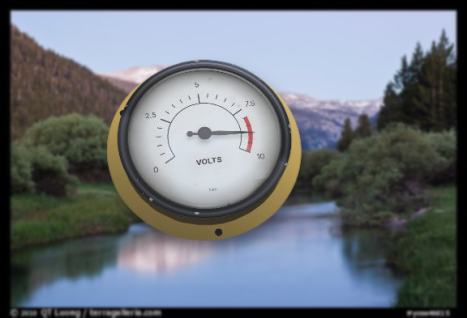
9 (V)
